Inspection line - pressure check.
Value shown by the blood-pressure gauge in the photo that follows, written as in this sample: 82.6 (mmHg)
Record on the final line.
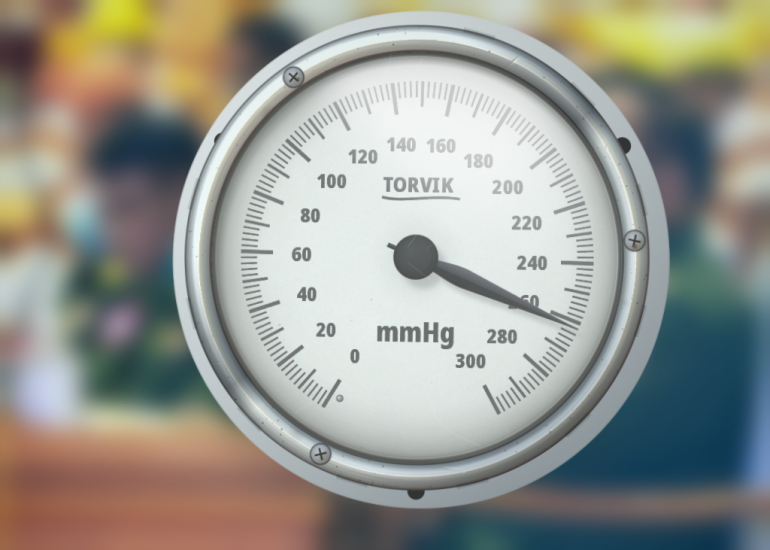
262 (mmHg)
